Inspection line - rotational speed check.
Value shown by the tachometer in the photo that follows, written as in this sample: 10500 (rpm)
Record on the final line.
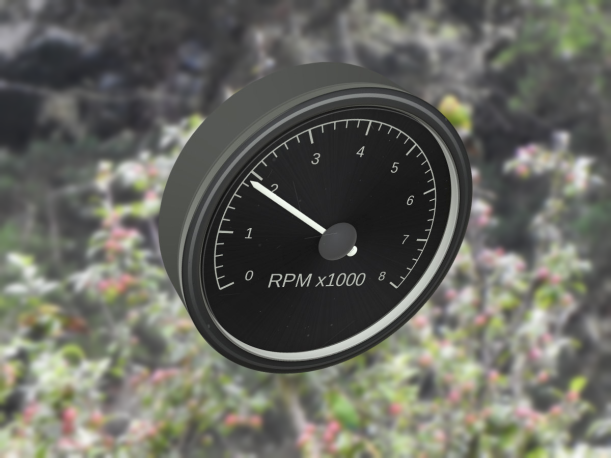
1900 (rpm)
